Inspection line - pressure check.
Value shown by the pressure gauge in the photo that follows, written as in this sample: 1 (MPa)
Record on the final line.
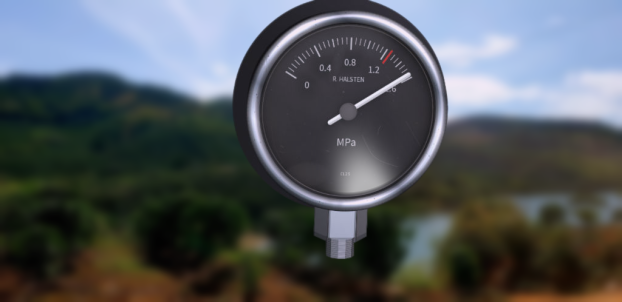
1.55 (MPa)
